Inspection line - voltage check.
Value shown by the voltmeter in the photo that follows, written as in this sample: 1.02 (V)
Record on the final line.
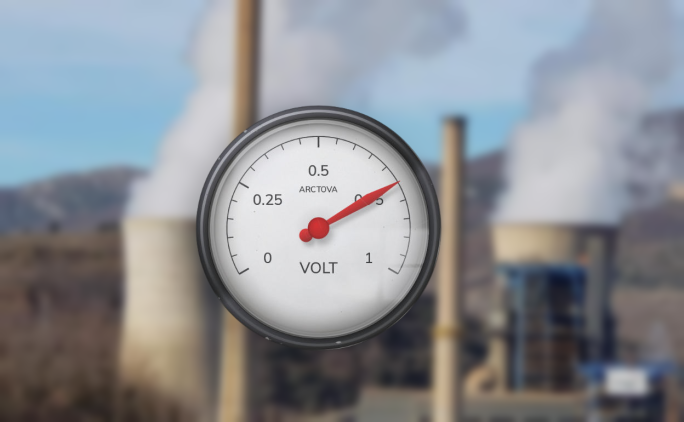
0.75 (V)
